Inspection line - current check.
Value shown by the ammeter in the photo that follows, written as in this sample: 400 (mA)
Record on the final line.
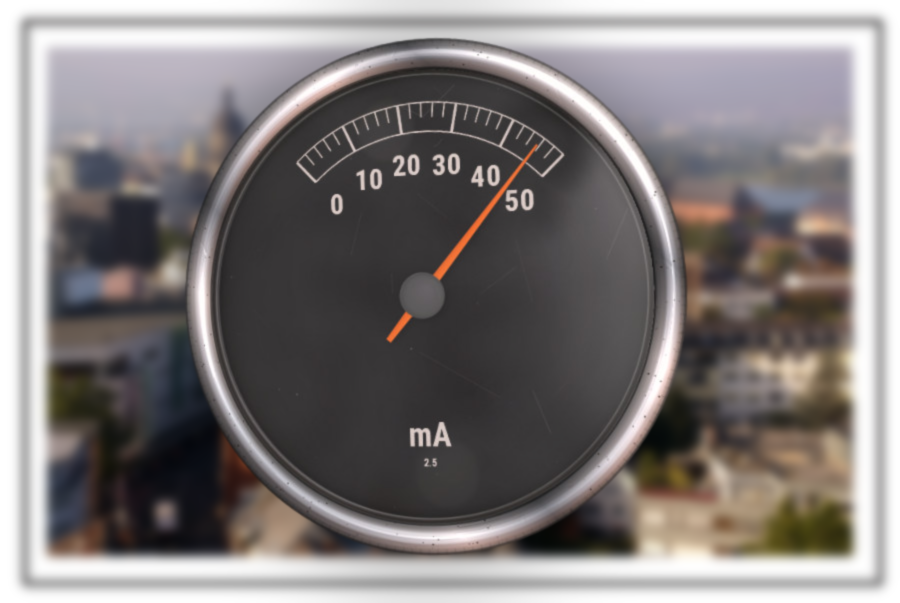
46 (mA)
